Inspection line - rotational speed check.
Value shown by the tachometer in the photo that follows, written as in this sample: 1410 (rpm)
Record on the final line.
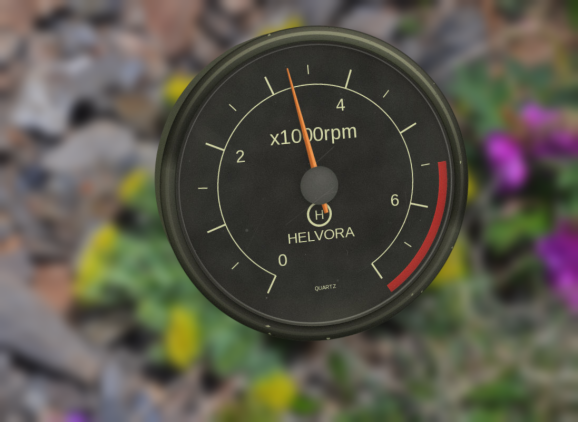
3250 (rpm)
